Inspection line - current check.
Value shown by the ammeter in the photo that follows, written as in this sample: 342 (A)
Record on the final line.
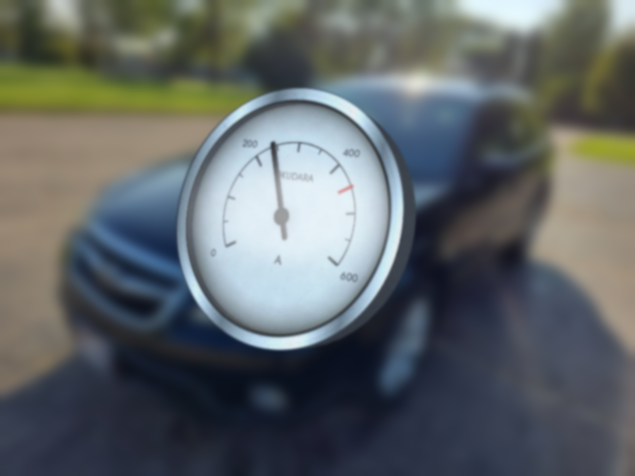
250 (A)
